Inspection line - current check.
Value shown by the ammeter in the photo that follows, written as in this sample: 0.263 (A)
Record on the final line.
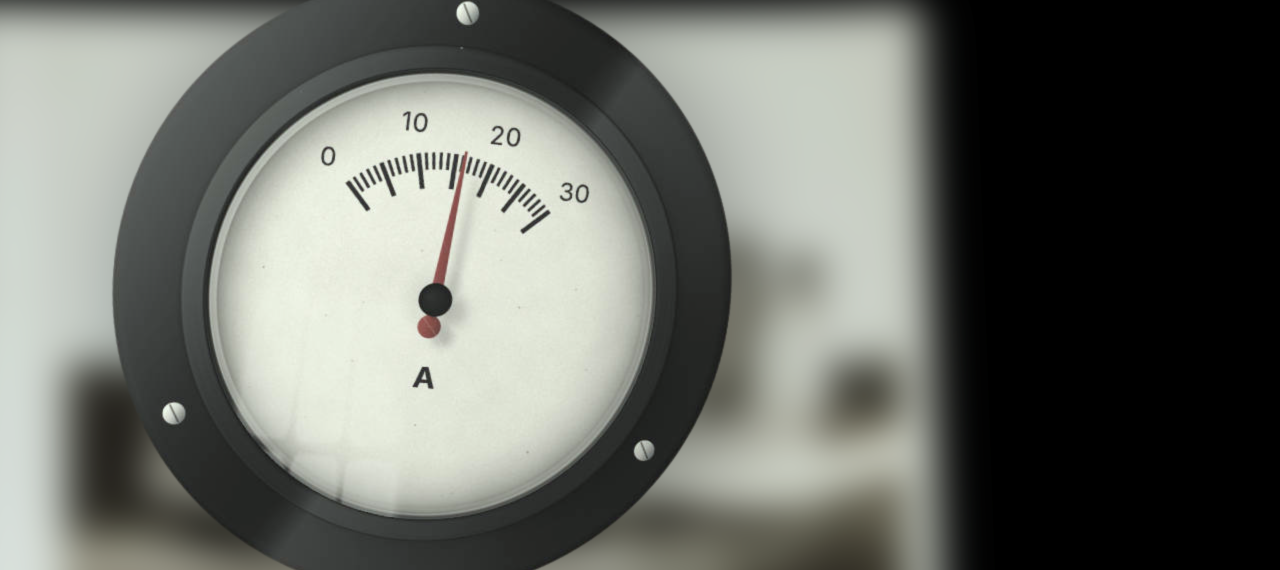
16 (A)
